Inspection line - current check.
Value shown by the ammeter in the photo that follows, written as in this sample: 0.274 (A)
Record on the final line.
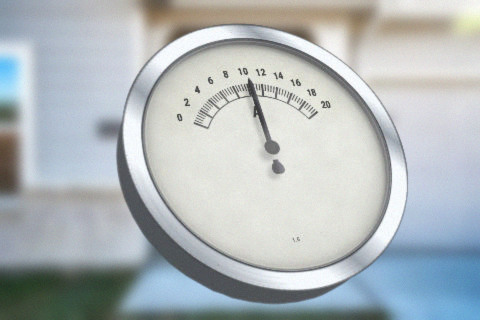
10 (A)
